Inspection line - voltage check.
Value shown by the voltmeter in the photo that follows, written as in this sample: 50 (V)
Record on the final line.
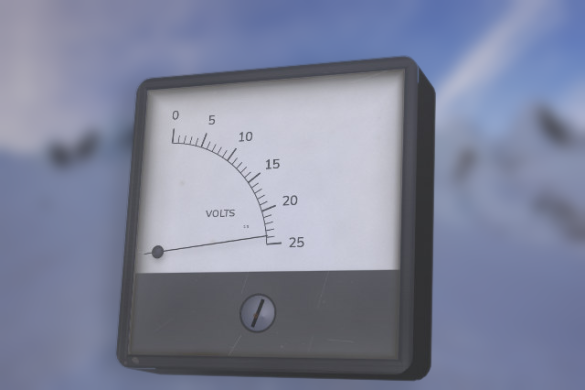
24 (V)
